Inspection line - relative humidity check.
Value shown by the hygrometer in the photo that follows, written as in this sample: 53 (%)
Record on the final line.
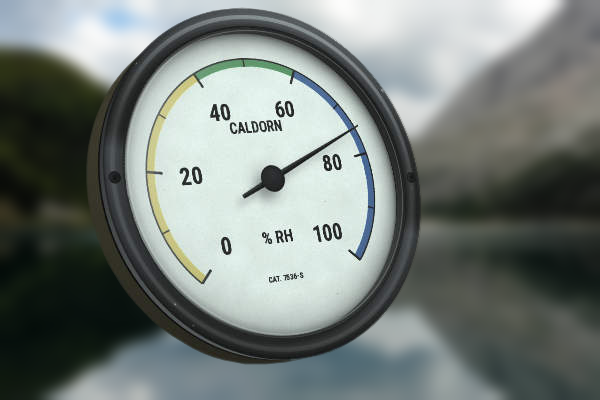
75 (%)
